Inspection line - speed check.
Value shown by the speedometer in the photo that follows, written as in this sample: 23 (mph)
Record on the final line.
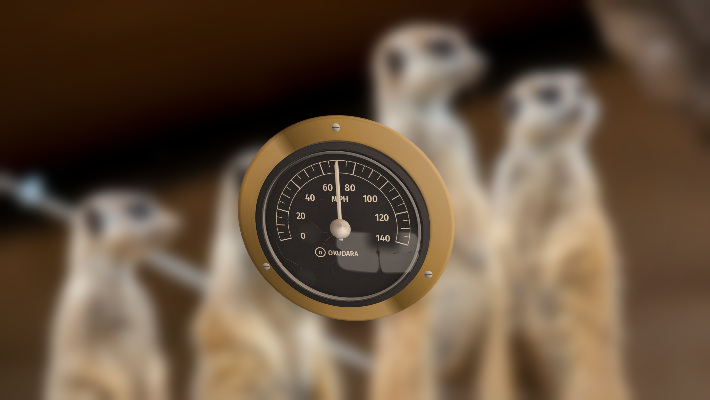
70 (mph)
